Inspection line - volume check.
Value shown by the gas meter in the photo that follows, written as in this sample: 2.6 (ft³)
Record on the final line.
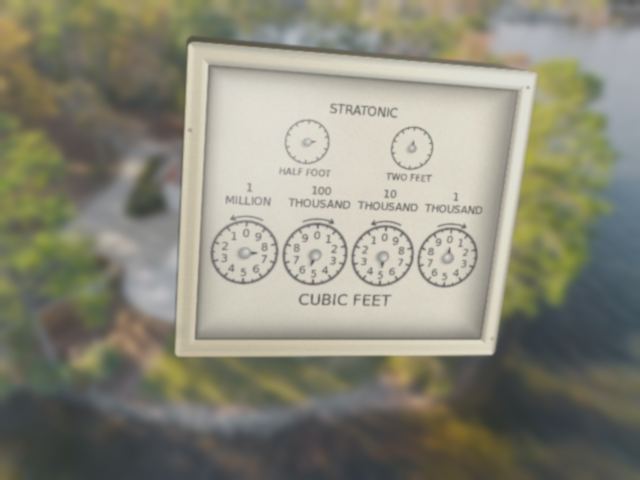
755000 (ft³)
